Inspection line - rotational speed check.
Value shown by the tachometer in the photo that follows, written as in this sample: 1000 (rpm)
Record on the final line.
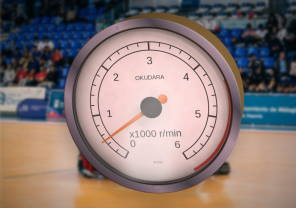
500 (rpm)
